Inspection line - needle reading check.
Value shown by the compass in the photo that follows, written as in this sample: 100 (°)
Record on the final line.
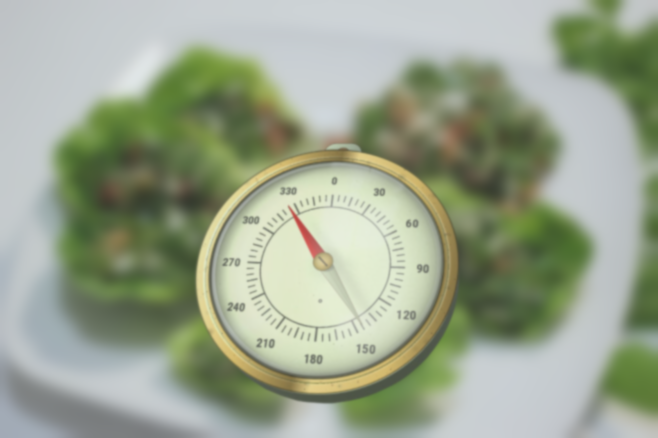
325 (°)
